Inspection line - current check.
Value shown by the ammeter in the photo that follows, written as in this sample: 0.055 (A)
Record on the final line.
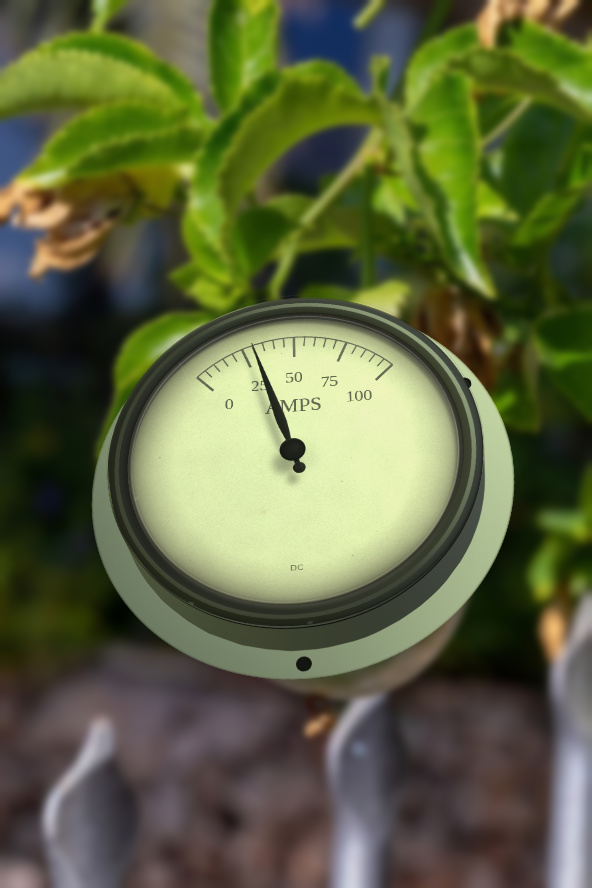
30 (A)
